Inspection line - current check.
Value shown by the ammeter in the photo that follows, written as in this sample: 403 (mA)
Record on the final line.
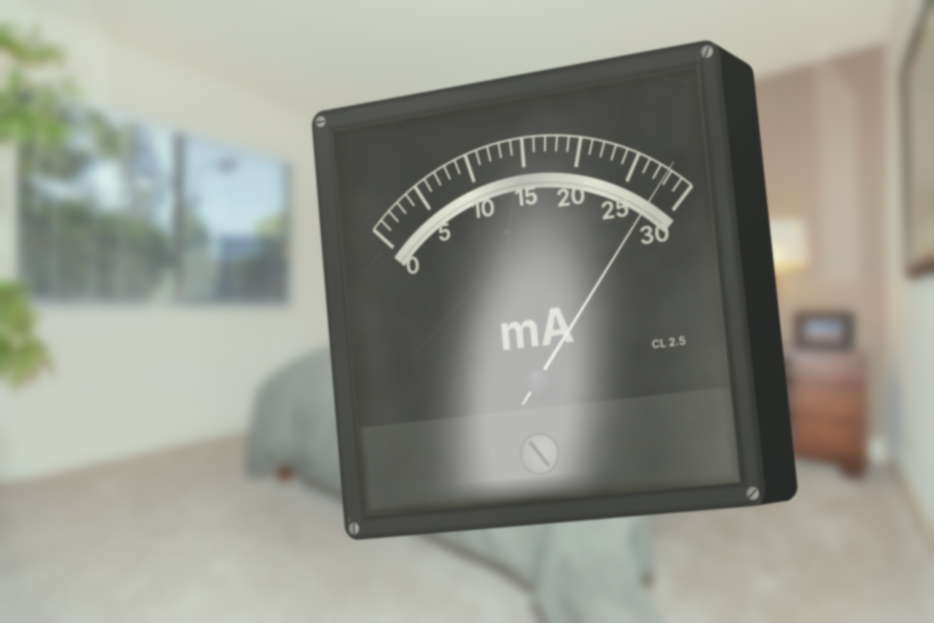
28 (mA)
